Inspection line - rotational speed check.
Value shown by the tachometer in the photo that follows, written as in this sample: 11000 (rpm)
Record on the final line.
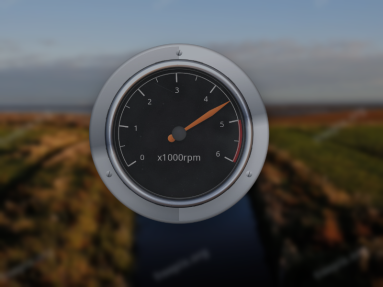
4500 (rpm)
